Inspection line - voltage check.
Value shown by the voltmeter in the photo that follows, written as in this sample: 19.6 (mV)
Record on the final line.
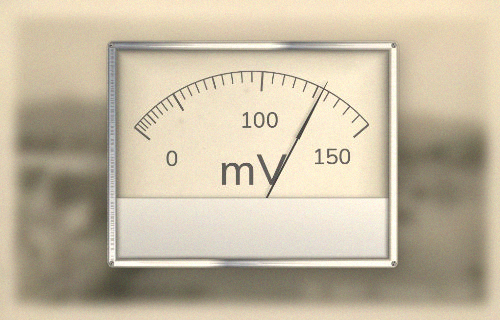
127.5 (mV)
